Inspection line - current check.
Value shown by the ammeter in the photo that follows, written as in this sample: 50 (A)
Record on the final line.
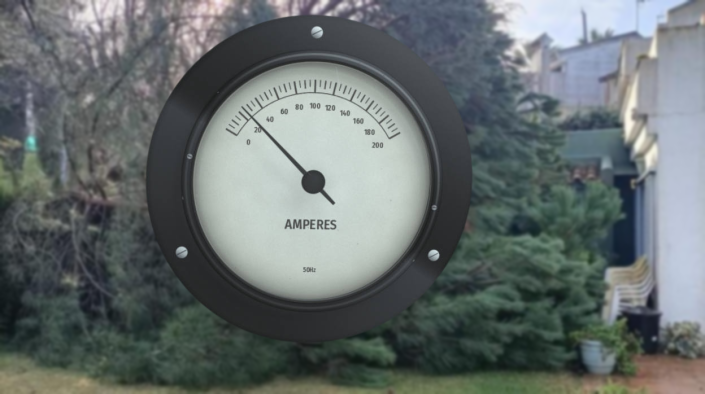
25 (A)
